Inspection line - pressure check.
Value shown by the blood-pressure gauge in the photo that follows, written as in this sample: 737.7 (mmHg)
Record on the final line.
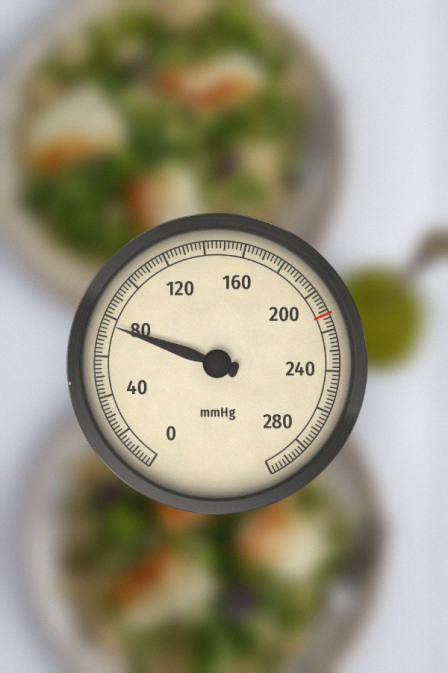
76 (mmHg)
